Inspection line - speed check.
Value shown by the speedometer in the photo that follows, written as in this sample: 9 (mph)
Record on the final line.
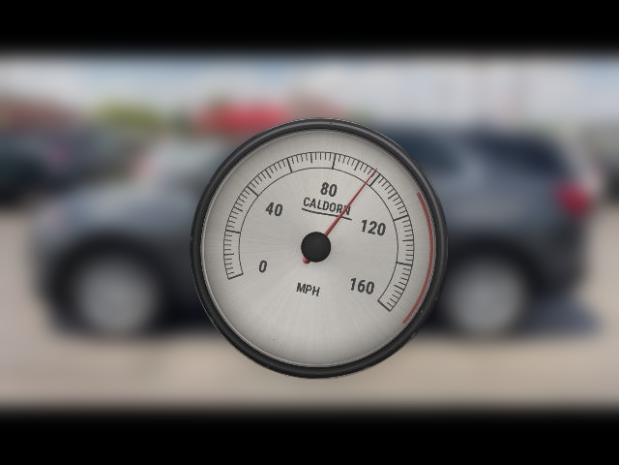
98 (mph)
